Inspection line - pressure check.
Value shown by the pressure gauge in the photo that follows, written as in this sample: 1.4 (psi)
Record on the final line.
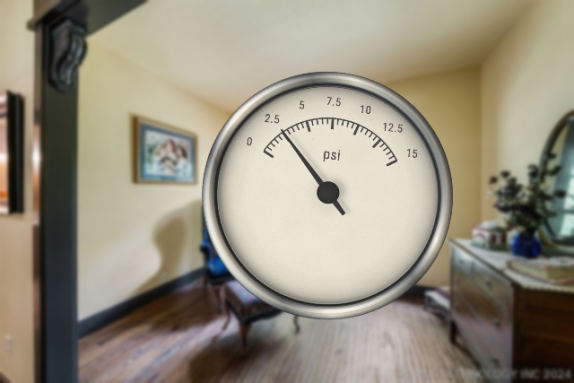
2.5 (psi)
